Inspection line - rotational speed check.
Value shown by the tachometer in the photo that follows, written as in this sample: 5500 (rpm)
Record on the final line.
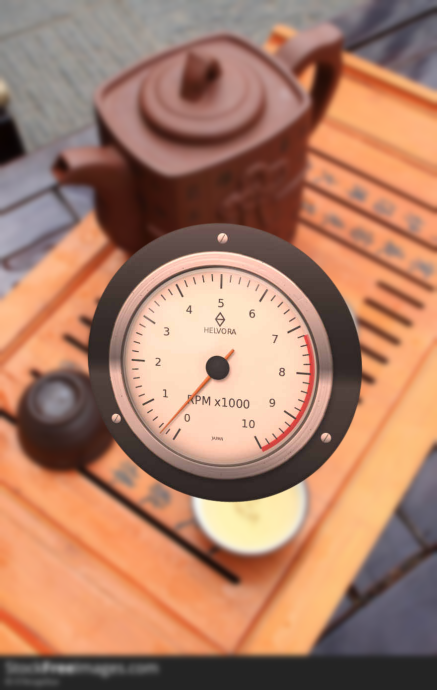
300 (rpm)
